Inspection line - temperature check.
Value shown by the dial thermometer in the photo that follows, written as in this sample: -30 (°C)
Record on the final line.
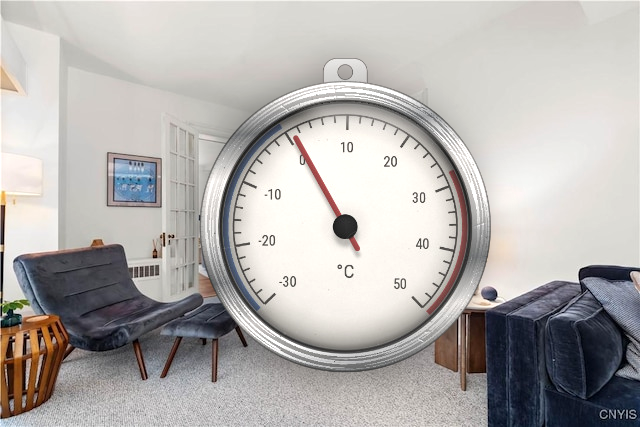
1 (°C)
